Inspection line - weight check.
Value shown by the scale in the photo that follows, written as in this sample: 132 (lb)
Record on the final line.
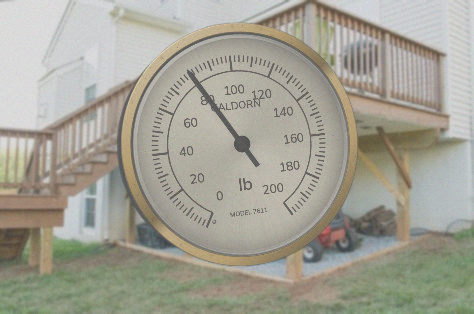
80 (lb)
